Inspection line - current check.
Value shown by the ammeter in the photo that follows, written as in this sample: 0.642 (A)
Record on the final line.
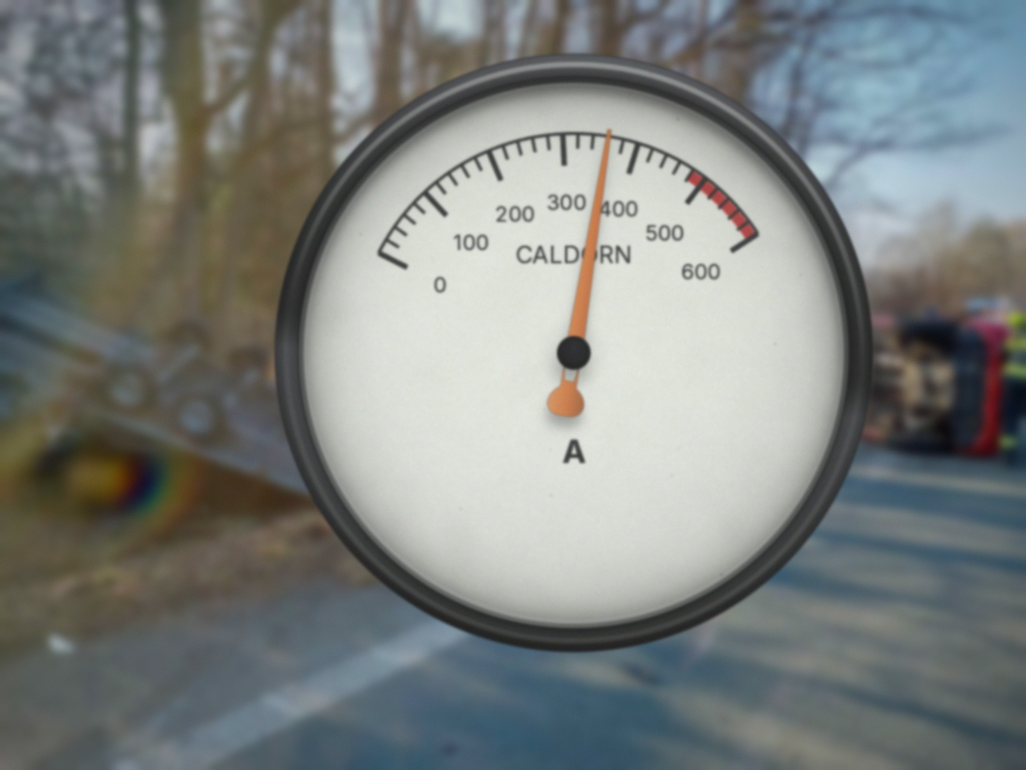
360 (A)
